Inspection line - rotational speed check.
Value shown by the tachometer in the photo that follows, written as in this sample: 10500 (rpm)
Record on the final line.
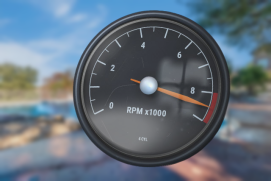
8500 (rpm)
